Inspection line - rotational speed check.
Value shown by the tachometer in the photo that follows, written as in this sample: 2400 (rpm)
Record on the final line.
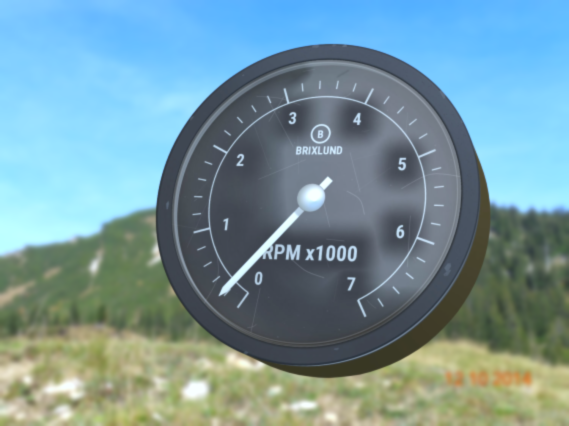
200 (rpm)
